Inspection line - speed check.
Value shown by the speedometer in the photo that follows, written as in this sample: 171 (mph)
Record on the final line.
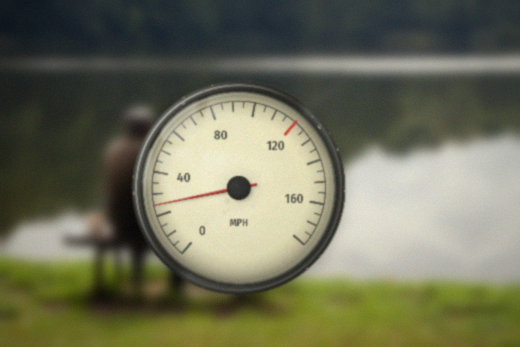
25 (mph)
